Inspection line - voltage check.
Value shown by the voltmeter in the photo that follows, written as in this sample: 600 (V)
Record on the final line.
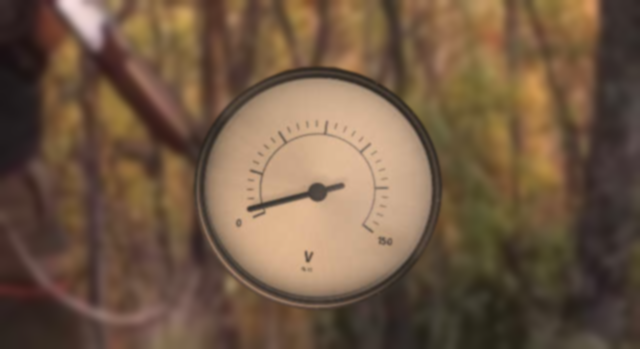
5 (V)
